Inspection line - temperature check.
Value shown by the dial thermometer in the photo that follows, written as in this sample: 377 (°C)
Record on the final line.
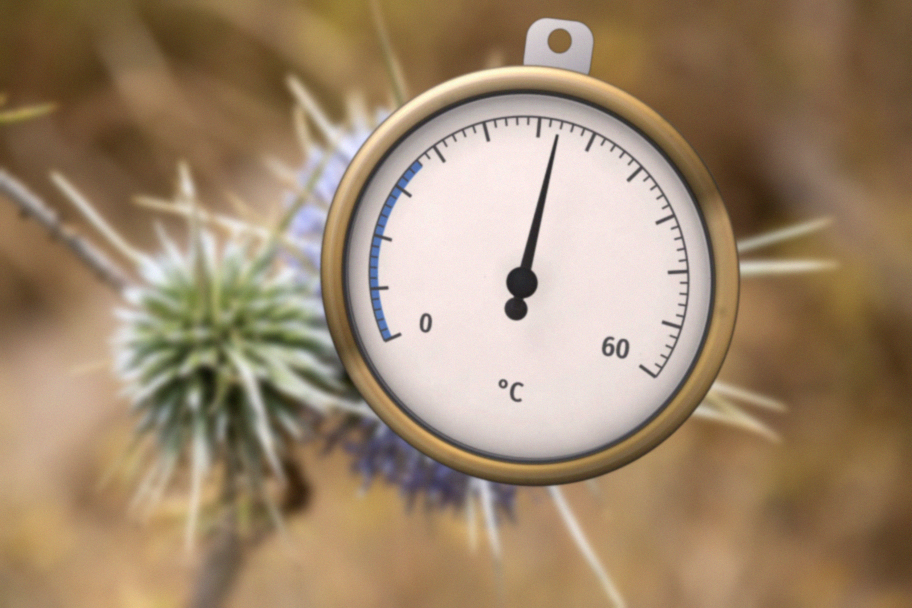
32 (°C)
